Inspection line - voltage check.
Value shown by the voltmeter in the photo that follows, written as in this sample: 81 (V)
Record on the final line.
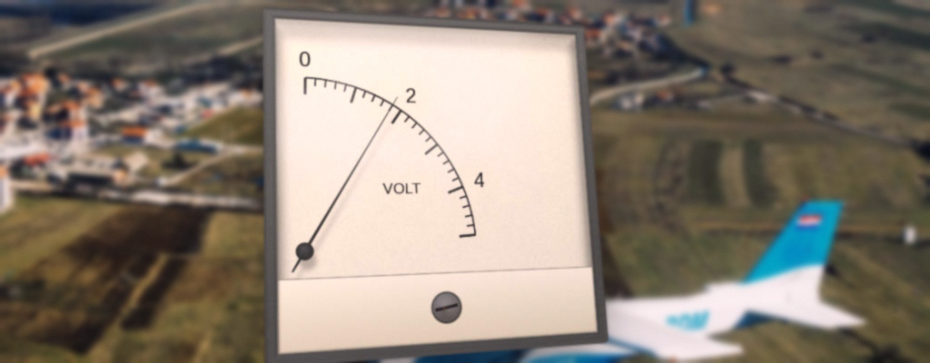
1.8 (V)
